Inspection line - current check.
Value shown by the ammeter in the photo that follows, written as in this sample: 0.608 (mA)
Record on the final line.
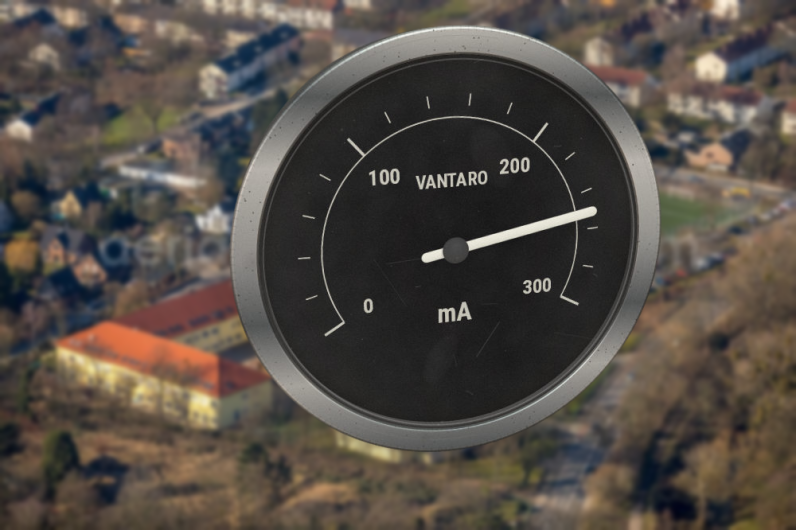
250 (mA)
